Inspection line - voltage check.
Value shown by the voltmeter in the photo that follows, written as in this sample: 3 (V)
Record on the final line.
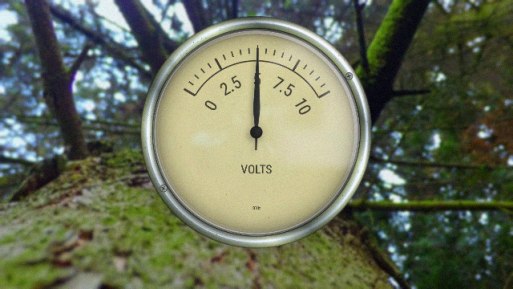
5 (V)
